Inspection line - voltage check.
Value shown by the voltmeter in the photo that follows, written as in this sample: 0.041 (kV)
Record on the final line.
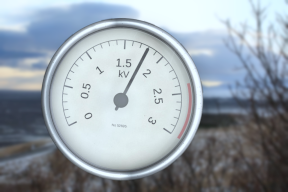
1.8 (kV)
